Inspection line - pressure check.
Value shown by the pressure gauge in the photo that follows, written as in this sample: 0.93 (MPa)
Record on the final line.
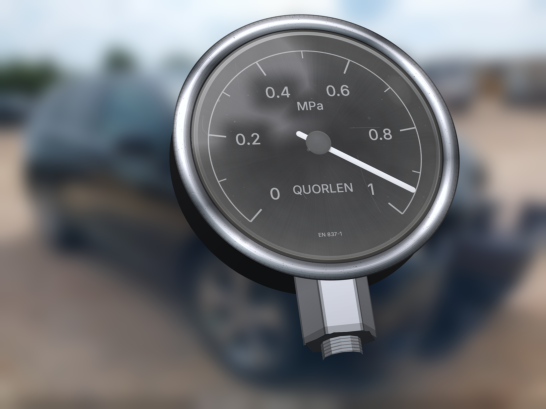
0.95 (MPa)
